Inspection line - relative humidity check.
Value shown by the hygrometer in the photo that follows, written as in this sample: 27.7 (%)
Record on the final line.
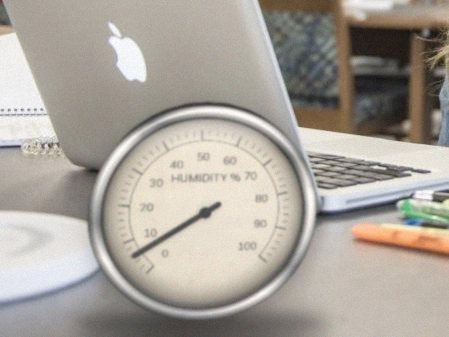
6 (%)
